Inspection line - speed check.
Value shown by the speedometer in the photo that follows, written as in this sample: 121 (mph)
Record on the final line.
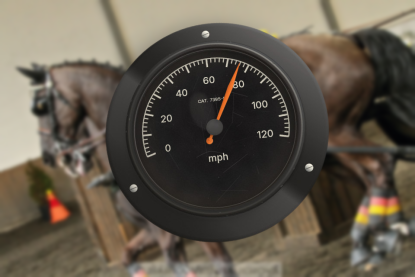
76 (mph)
